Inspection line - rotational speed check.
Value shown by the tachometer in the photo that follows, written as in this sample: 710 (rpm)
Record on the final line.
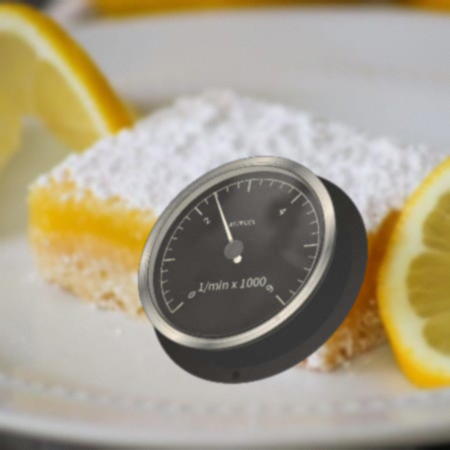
2400 (rpm)
